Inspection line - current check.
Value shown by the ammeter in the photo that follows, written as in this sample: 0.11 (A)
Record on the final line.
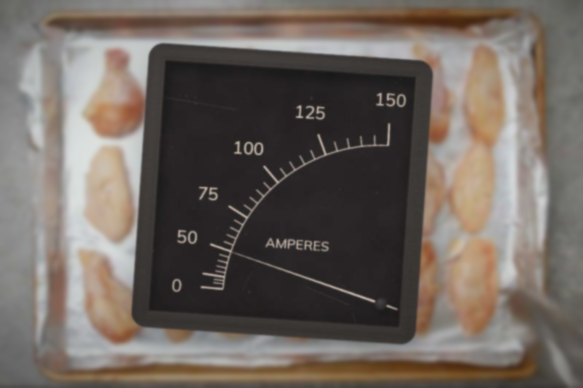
50 (A)
